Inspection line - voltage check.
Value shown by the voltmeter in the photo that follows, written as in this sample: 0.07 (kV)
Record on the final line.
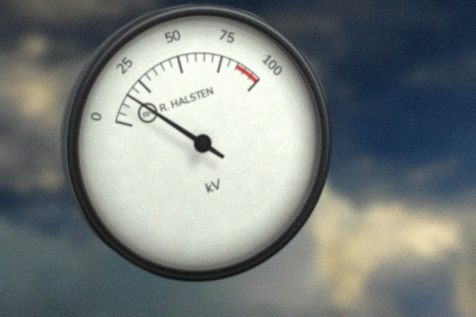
15 (kV)
